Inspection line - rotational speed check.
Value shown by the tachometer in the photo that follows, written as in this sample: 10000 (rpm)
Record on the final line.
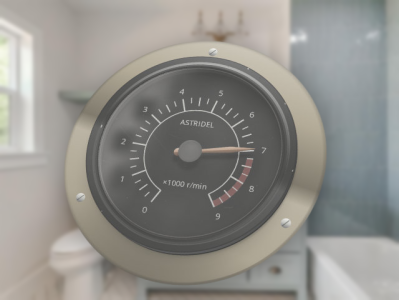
7000 (rpm)
